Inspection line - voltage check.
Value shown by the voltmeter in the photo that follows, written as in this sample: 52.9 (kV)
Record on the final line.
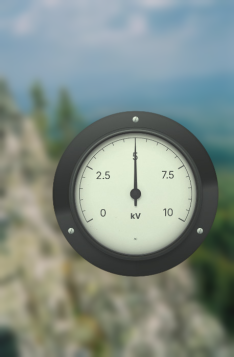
5 (kV)
